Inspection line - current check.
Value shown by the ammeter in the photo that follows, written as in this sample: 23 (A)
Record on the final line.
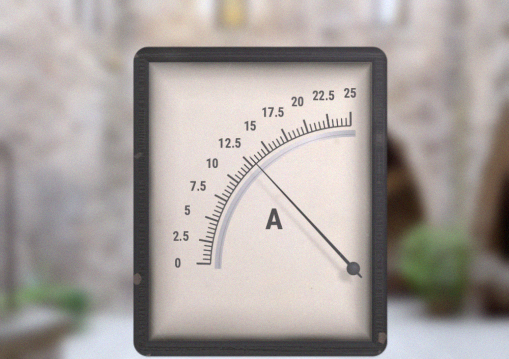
13 (A)
